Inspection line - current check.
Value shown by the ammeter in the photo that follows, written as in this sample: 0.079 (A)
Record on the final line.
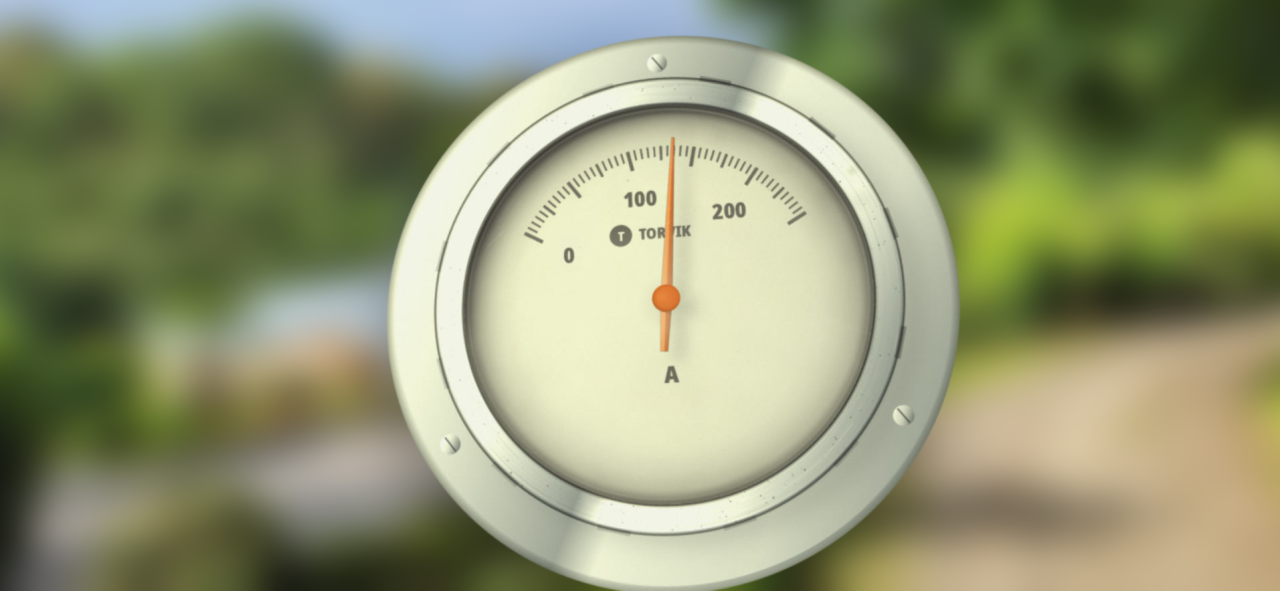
135 (A)
